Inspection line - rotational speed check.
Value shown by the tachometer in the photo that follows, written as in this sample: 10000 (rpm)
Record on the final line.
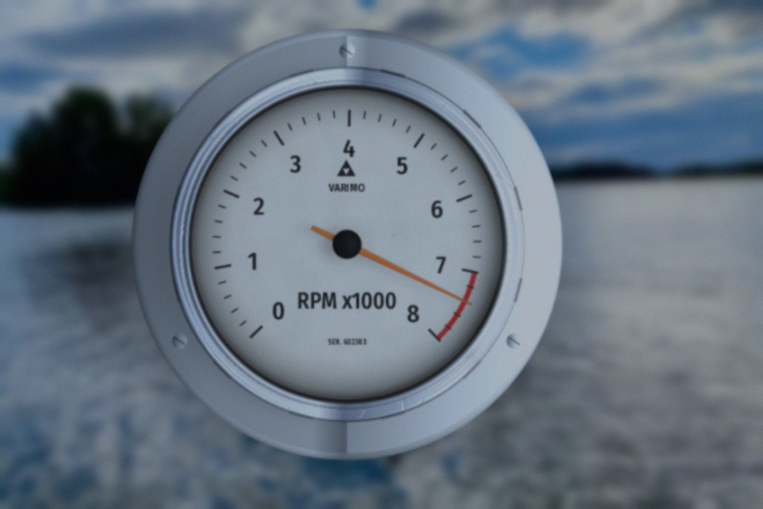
7400 (rpm)
